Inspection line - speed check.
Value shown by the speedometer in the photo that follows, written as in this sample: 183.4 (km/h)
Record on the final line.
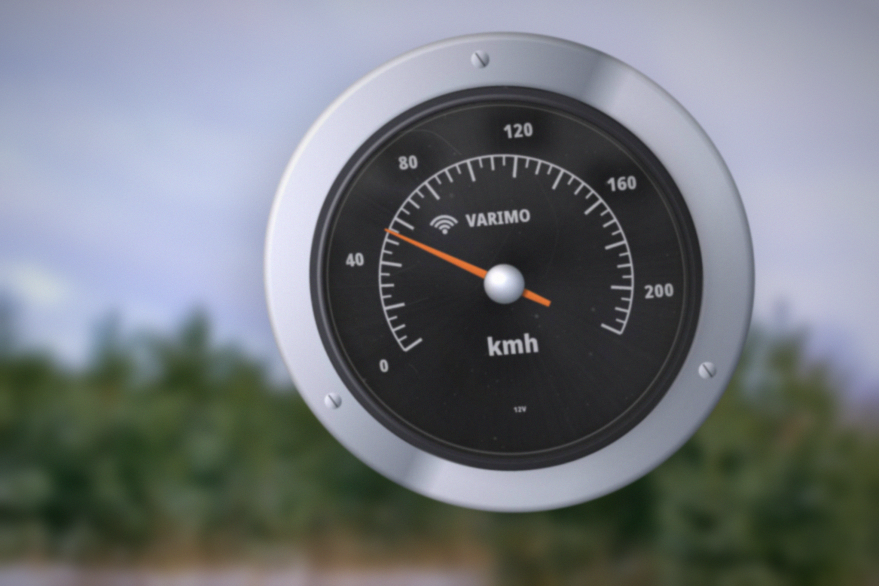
55 (km/h)
